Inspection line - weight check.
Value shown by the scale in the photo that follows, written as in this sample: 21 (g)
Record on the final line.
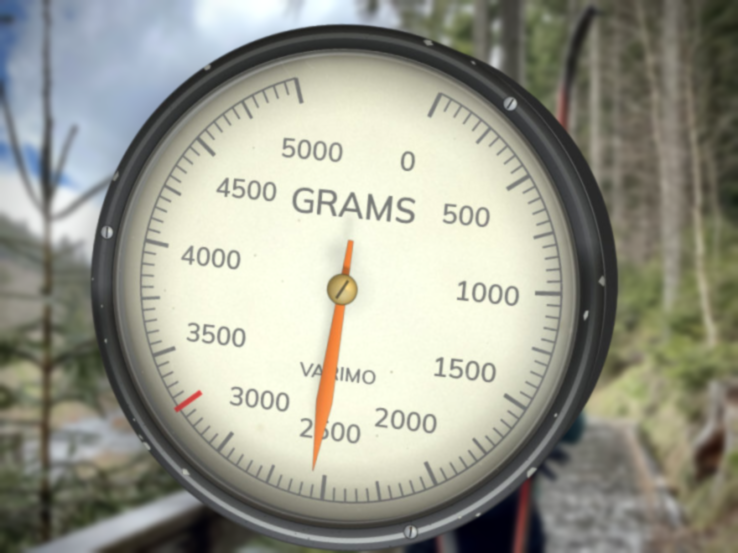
2550 (g)
